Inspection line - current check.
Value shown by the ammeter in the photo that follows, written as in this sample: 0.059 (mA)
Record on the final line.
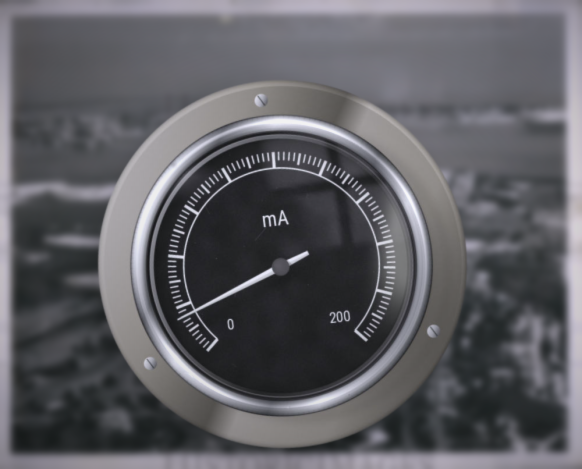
16 (mA)
